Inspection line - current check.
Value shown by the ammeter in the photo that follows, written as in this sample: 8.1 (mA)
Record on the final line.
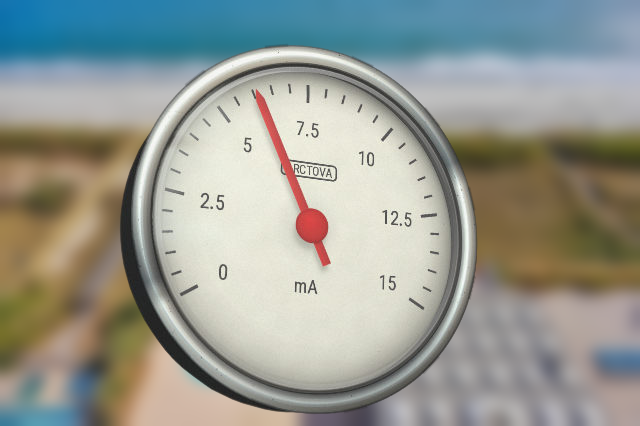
6 (mA)
